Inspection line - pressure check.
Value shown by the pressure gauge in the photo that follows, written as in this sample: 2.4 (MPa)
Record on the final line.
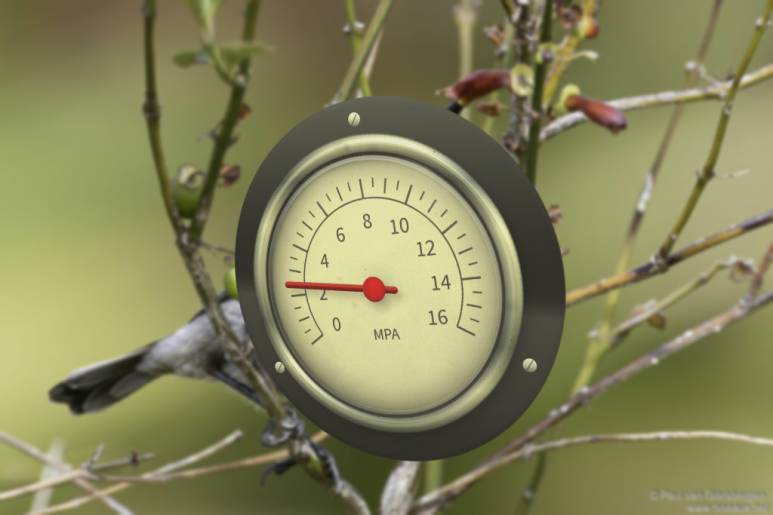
2.5 (MPa)
